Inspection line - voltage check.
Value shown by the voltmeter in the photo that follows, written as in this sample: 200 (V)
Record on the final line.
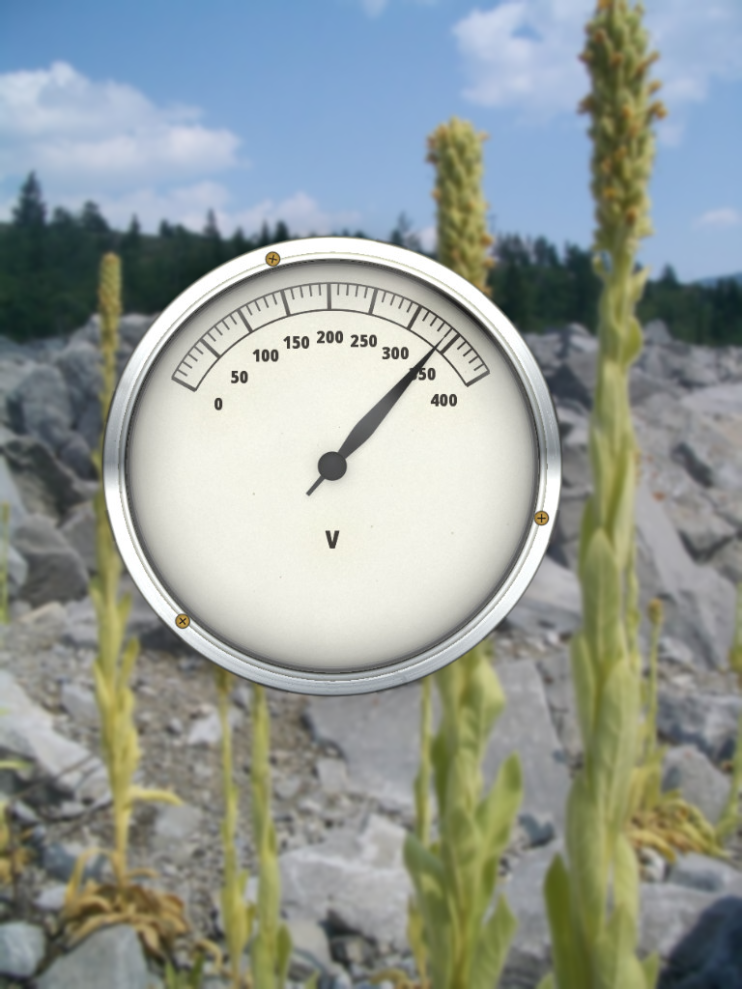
340 (V)
